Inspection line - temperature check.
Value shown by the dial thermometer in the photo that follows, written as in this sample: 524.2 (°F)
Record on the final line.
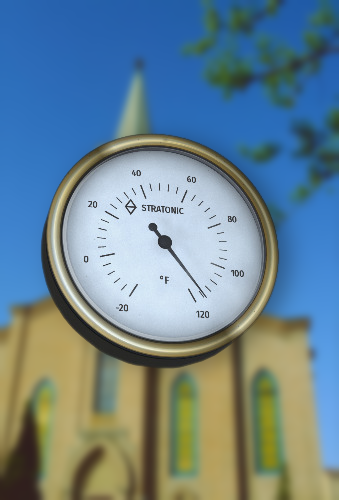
116 (°F)
